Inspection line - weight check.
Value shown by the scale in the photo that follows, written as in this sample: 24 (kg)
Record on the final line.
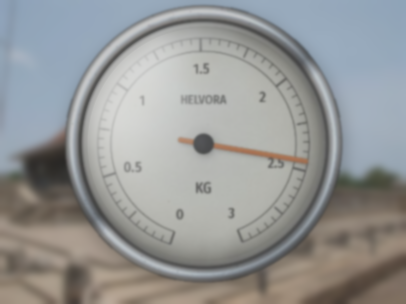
2.45 (kg)
